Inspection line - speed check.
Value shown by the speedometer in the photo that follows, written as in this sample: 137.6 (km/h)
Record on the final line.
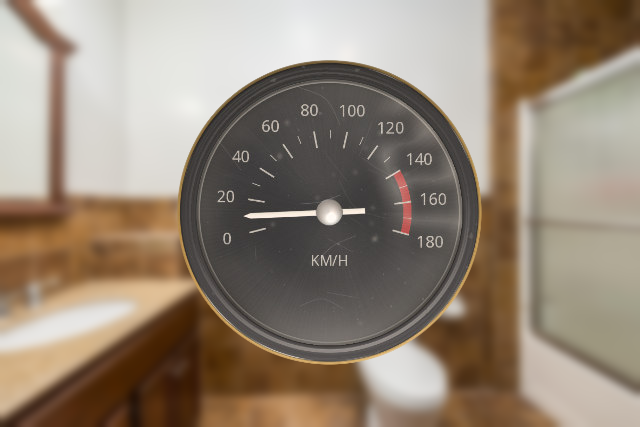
10 (km/h)
